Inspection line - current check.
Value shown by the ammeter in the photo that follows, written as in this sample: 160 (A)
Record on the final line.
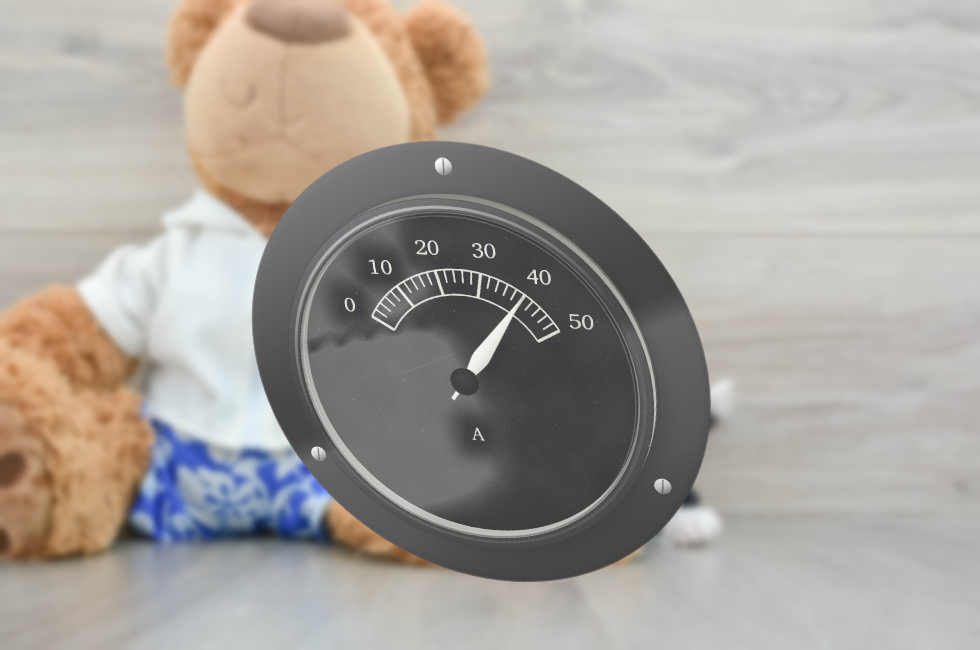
40 (A)
